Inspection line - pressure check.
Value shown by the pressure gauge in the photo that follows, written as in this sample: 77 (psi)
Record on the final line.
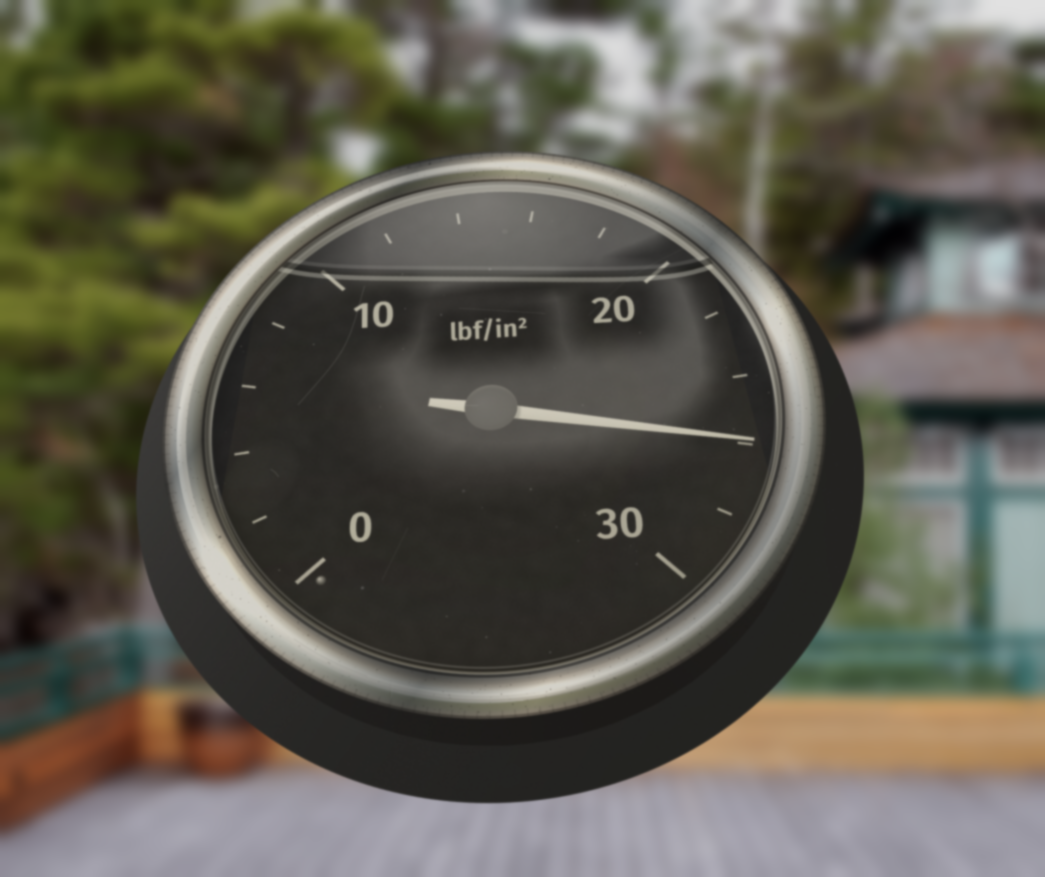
26 (psi)
